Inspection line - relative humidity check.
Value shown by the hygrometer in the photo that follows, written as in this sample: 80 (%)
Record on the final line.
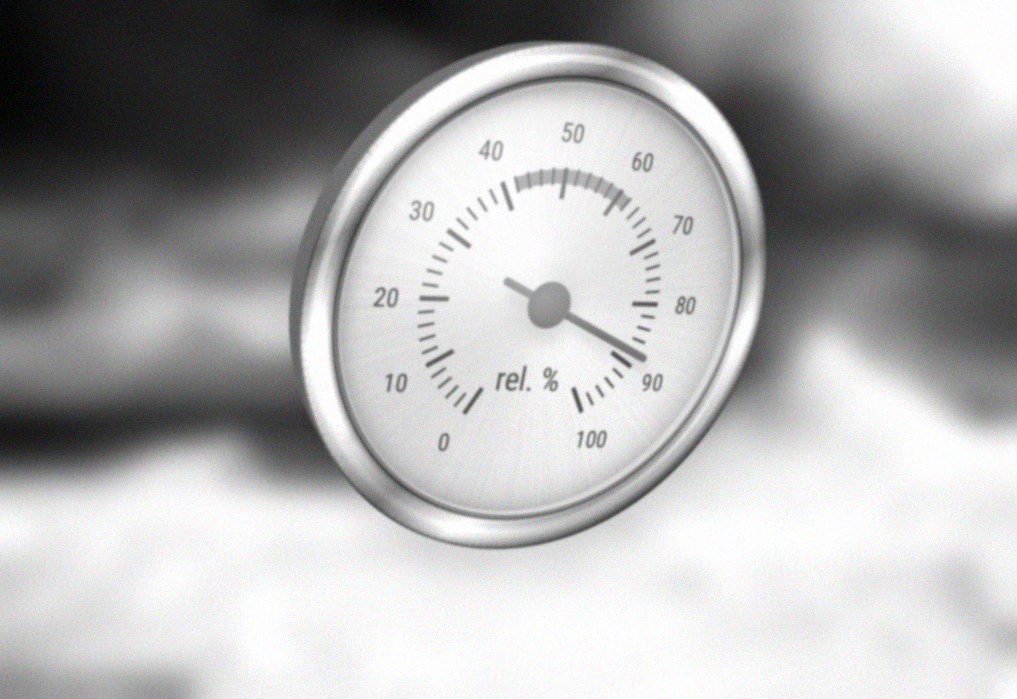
88 (%)
